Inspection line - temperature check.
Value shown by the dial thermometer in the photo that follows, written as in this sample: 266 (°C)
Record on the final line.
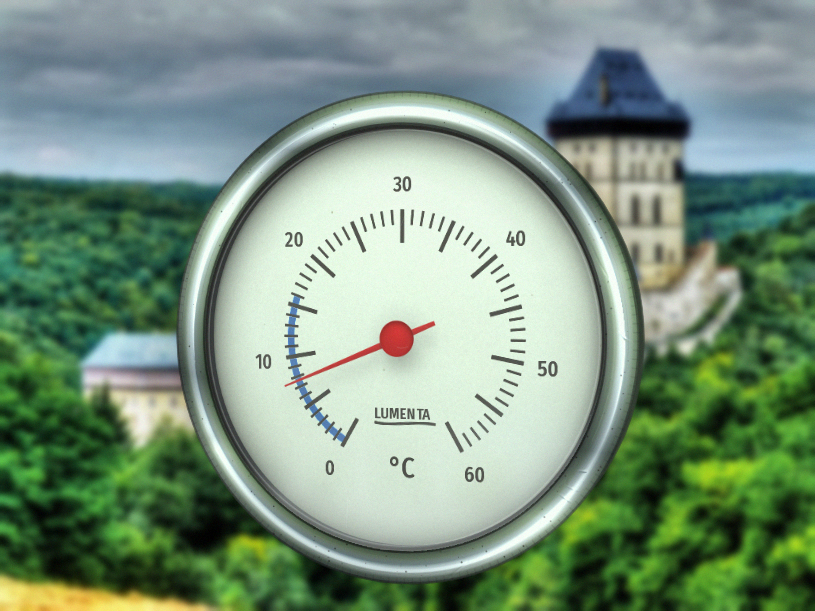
7.5 (°C)
